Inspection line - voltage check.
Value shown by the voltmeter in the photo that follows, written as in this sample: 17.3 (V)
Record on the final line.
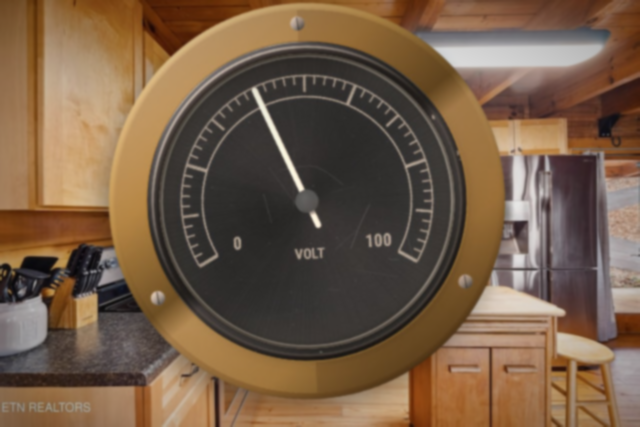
40 (V)
